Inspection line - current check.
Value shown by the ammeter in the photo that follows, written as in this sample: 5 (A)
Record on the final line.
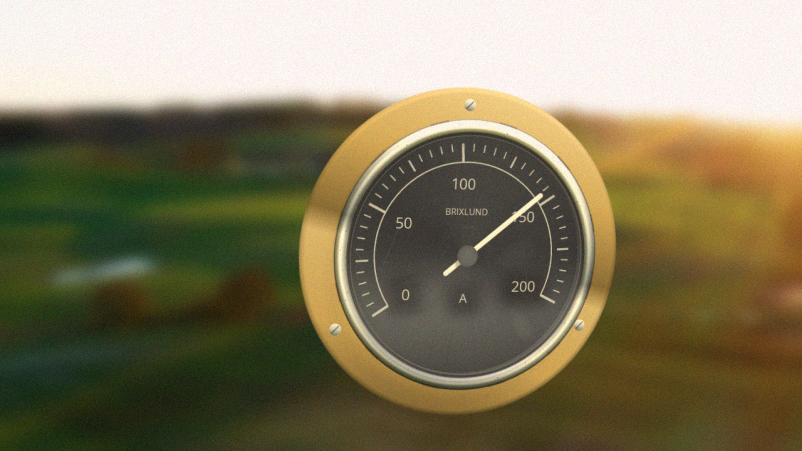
145 (A)
